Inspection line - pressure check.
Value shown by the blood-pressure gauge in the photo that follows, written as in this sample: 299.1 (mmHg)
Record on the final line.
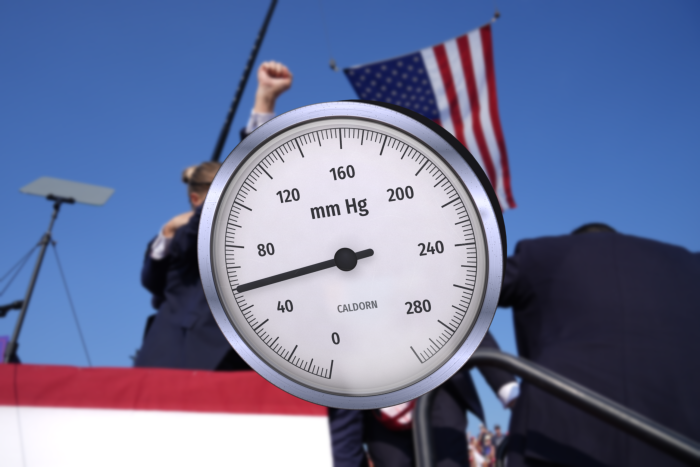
60 (mmHg)
